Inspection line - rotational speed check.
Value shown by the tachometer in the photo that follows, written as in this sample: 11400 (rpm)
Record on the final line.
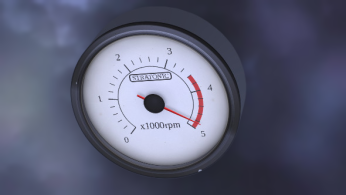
4800 (rpm)
